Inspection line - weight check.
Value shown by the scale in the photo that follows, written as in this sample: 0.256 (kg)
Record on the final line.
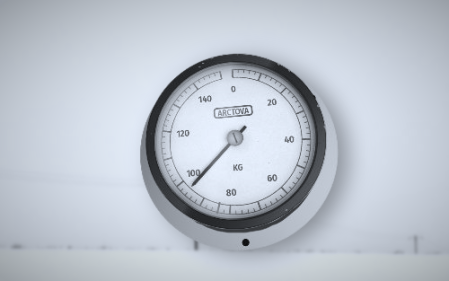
96 (kg)
